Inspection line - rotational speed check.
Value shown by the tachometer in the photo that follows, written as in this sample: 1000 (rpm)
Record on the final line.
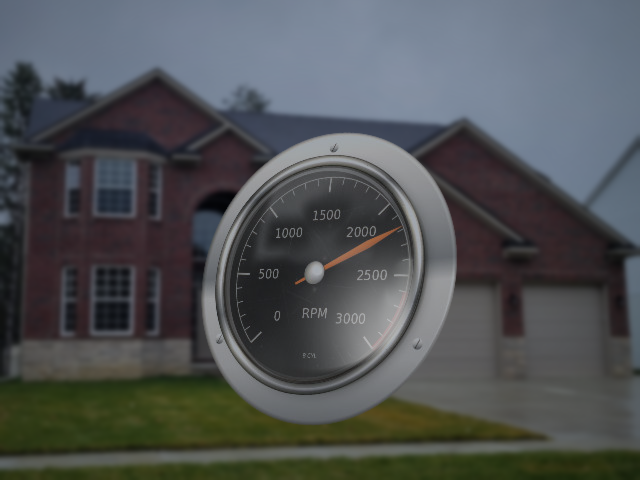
2200 (rpm)
